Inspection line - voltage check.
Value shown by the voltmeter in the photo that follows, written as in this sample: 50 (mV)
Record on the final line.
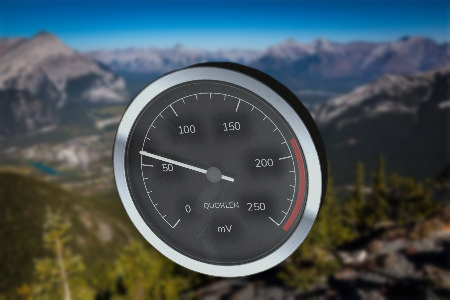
60 (mV)
